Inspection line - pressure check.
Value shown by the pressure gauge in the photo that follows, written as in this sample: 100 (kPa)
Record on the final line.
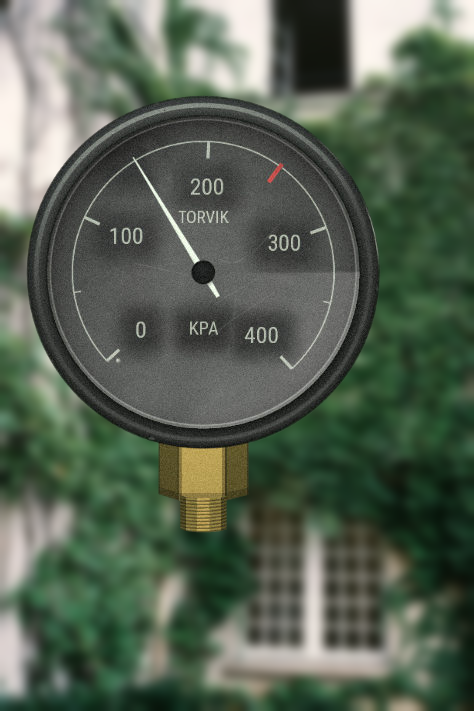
150 (kPa)
